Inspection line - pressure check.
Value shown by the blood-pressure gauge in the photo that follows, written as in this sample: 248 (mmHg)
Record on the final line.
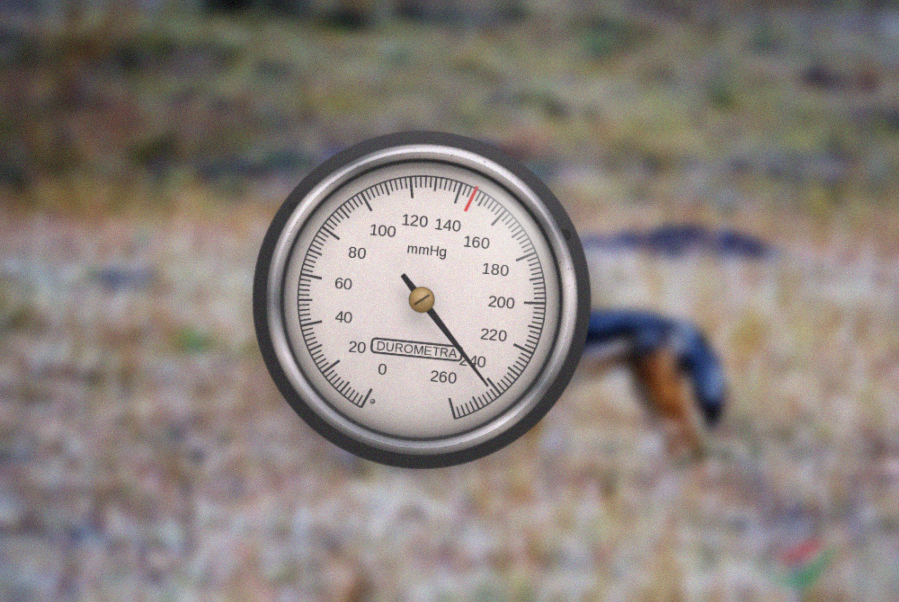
242 (mmHg)
